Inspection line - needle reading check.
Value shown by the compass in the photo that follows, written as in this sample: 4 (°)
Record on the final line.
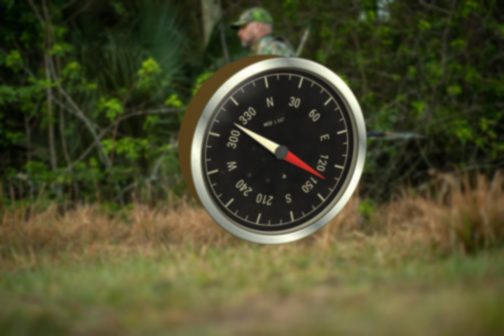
135 (°)
